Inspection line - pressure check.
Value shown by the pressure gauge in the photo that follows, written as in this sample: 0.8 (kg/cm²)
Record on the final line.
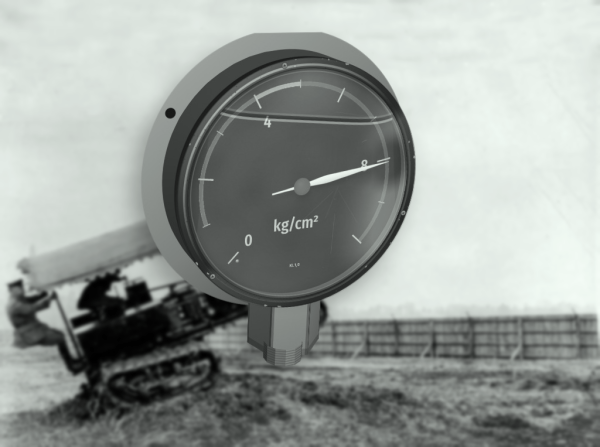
8 (kg/cm²)
